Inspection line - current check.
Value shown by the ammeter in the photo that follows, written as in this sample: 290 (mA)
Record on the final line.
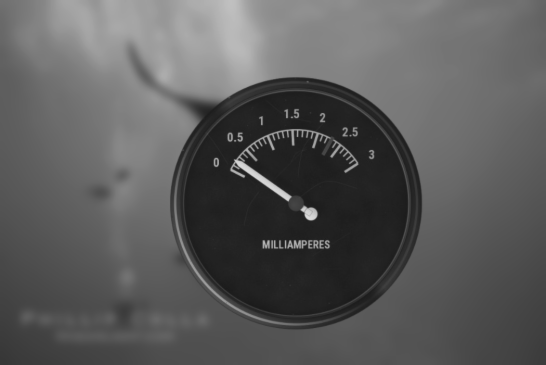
0.2 (mA)
